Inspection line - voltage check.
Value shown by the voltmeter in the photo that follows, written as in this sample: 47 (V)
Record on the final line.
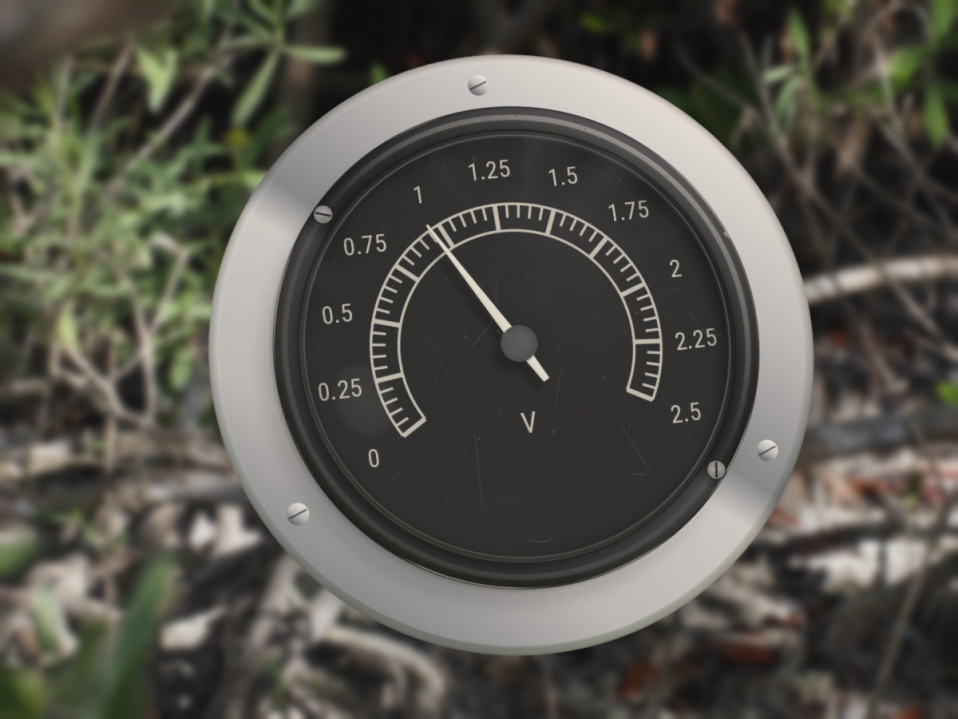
0.95 (V)
